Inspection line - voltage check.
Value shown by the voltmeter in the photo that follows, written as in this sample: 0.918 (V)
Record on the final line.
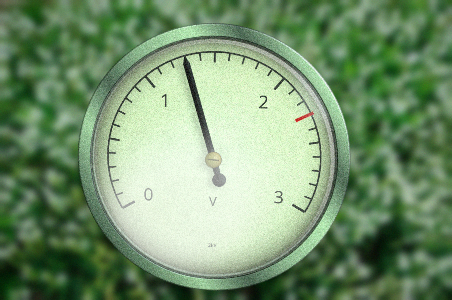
1.3 (V)
